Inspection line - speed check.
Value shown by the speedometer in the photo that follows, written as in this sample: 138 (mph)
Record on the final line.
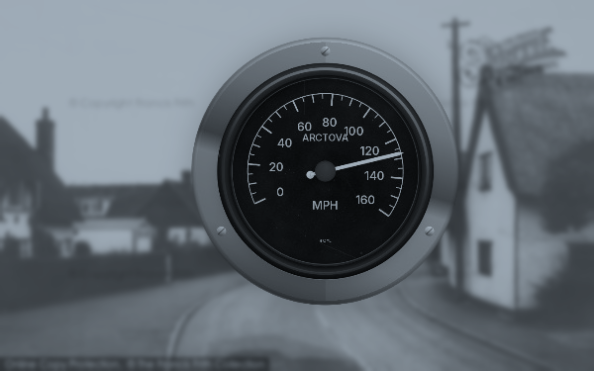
127.5 (mph)
